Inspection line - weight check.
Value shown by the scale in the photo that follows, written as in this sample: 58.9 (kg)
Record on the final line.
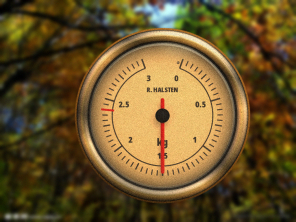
1.5 (kg)
